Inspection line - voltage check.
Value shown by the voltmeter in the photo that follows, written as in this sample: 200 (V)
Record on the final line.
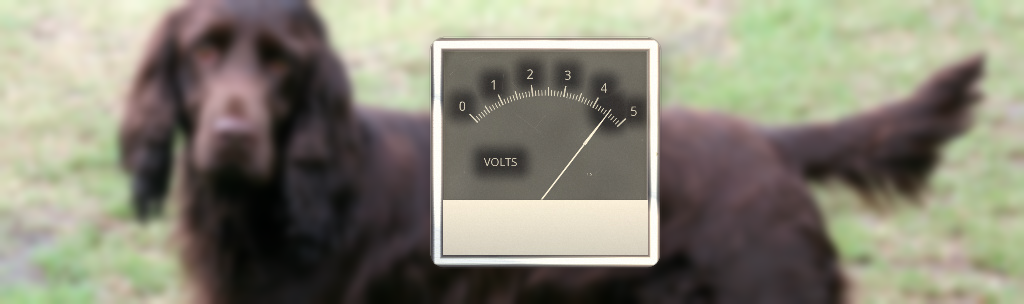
4.5 (V)
